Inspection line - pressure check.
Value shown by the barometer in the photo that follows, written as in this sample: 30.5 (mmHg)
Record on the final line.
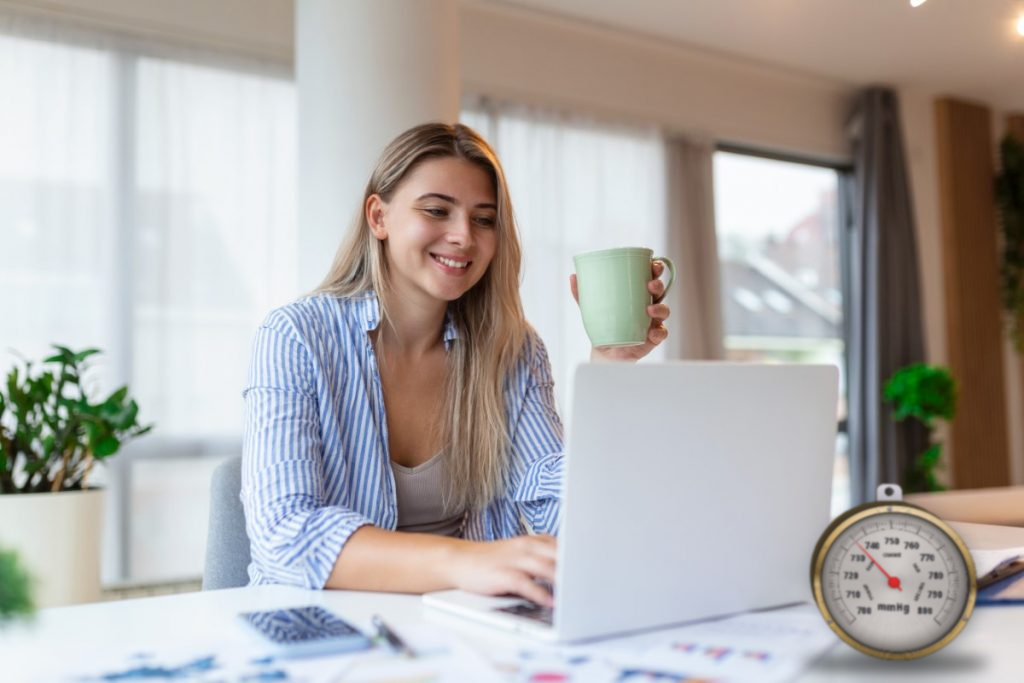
735 (mmHg)
